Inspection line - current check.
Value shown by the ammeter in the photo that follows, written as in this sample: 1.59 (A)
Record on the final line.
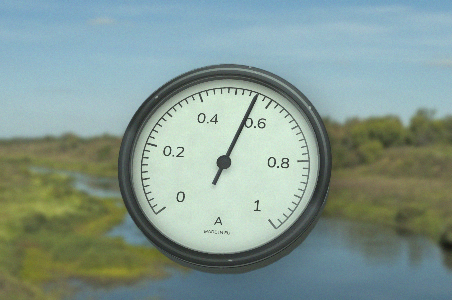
0.56 (A)
